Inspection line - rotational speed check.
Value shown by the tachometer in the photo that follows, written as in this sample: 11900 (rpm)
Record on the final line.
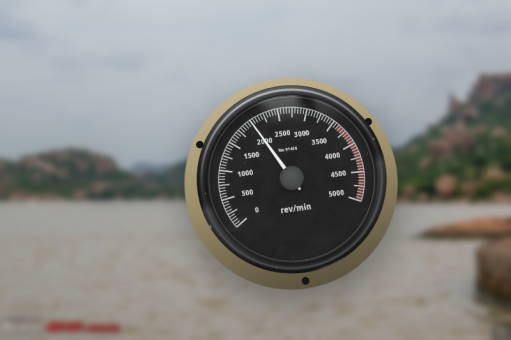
2000 (rpm)
